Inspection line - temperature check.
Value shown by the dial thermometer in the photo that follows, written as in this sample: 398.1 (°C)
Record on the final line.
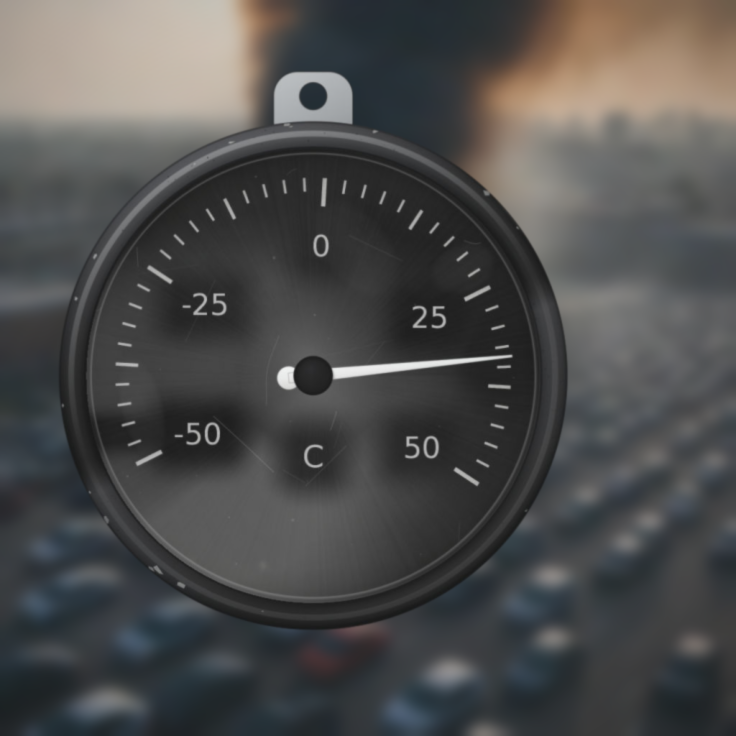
33.75 (°C)
